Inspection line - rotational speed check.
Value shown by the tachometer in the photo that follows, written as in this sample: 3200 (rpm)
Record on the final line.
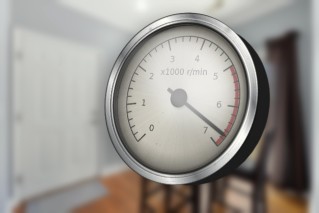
6700 (rpm)
